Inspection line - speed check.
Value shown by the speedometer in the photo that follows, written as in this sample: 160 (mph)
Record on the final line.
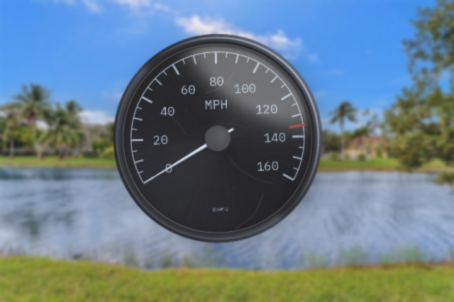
0 (mph)
